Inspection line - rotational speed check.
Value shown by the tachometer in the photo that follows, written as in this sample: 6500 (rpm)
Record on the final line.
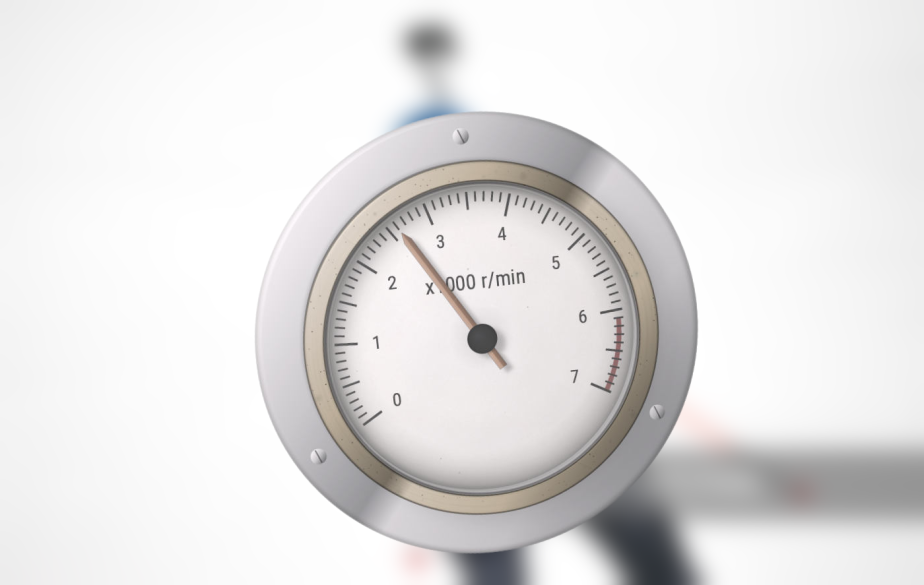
2600 (rpm)
